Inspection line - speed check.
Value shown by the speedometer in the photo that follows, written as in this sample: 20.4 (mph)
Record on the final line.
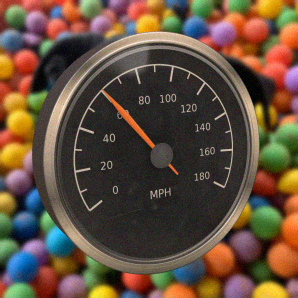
60 (mph)
